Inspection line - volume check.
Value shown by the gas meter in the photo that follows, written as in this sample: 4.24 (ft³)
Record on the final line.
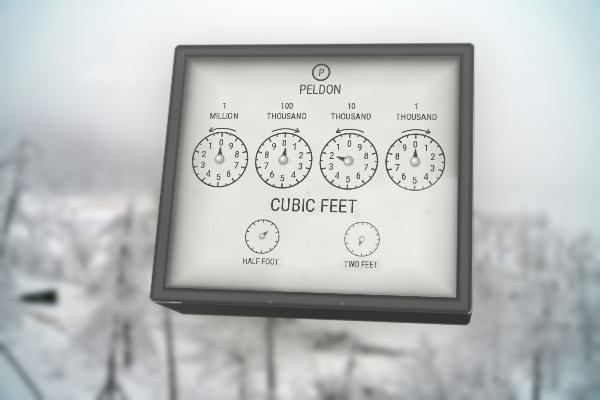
2000 (ft³)
